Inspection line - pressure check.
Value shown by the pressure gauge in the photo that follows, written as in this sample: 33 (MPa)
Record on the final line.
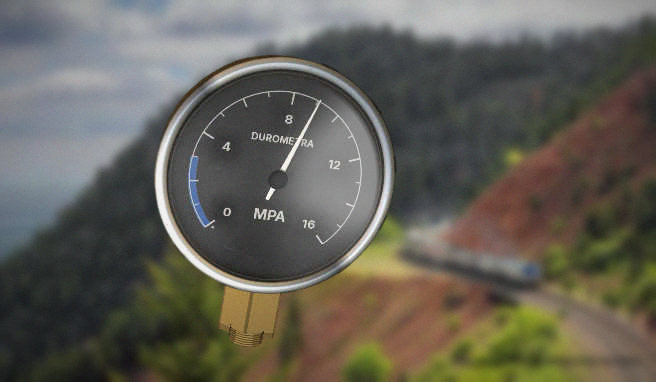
9 (MPa)
